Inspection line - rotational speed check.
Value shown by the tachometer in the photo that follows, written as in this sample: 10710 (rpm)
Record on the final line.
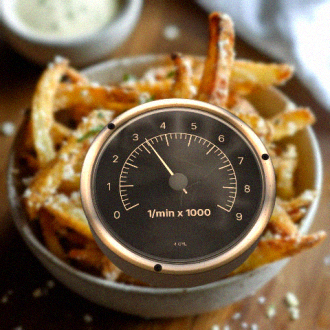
3200 (rpm)
